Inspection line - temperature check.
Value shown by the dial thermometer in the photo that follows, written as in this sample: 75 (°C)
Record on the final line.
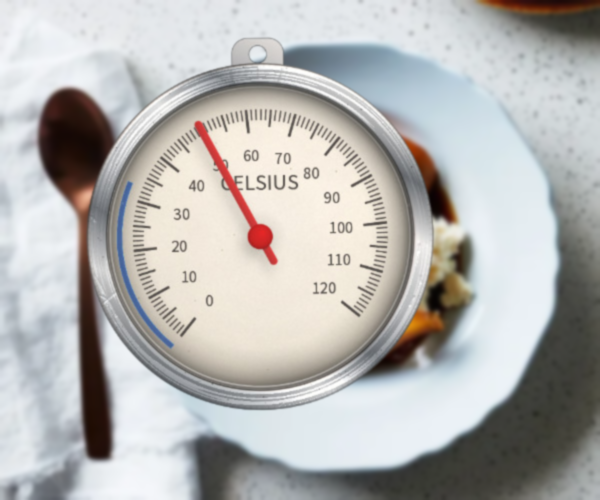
50 (°C)
